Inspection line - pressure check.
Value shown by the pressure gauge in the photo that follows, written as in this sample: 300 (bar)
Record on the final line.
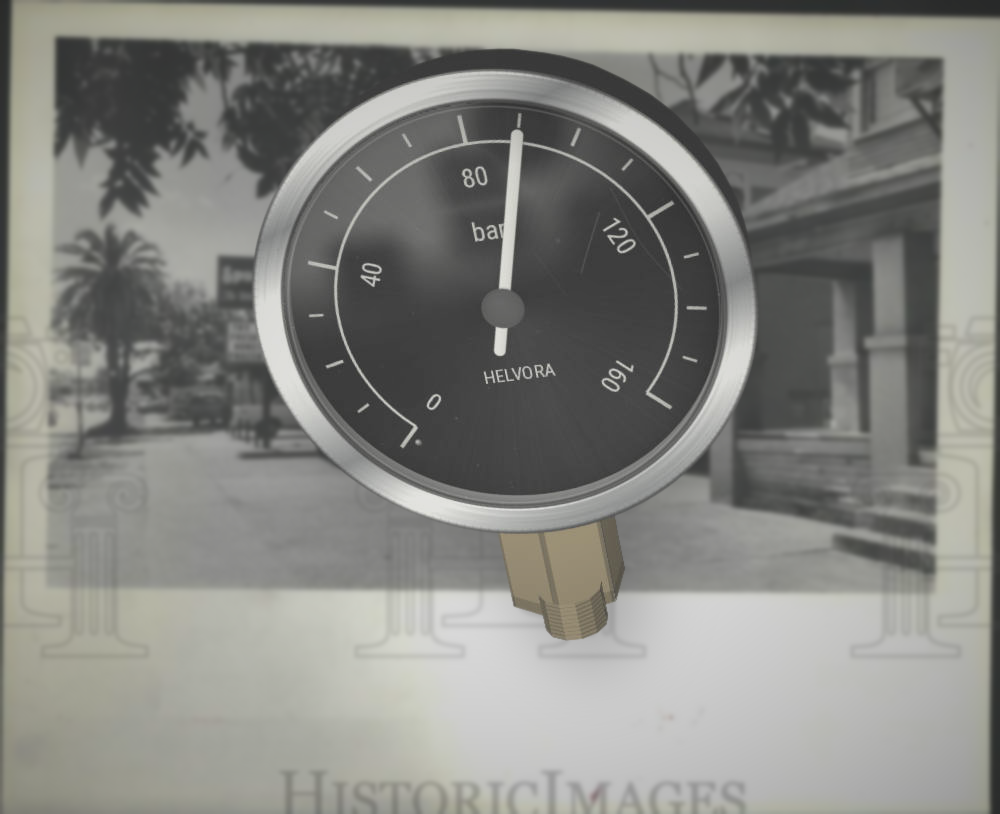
90 (bar)
